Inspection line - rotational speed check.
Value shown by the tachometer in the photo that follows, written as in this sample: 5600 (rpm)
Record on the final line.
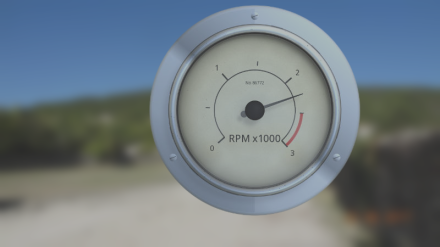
2250 (rpm)
